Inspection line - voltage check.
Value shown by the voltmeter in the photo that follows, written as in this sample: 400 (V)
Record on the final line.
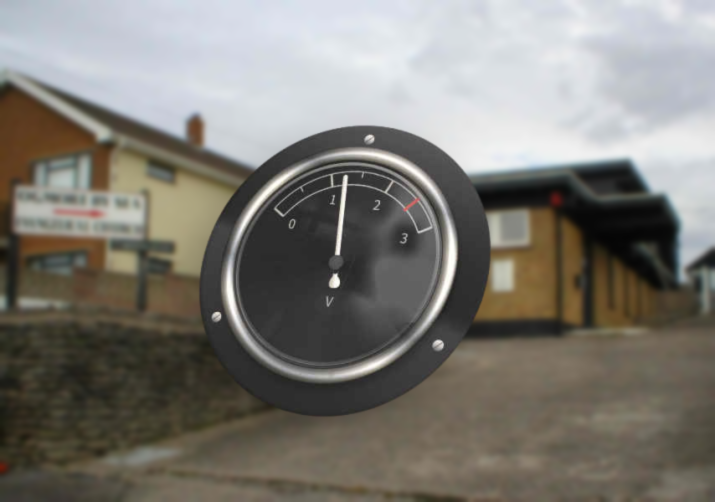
1.25 (V)
